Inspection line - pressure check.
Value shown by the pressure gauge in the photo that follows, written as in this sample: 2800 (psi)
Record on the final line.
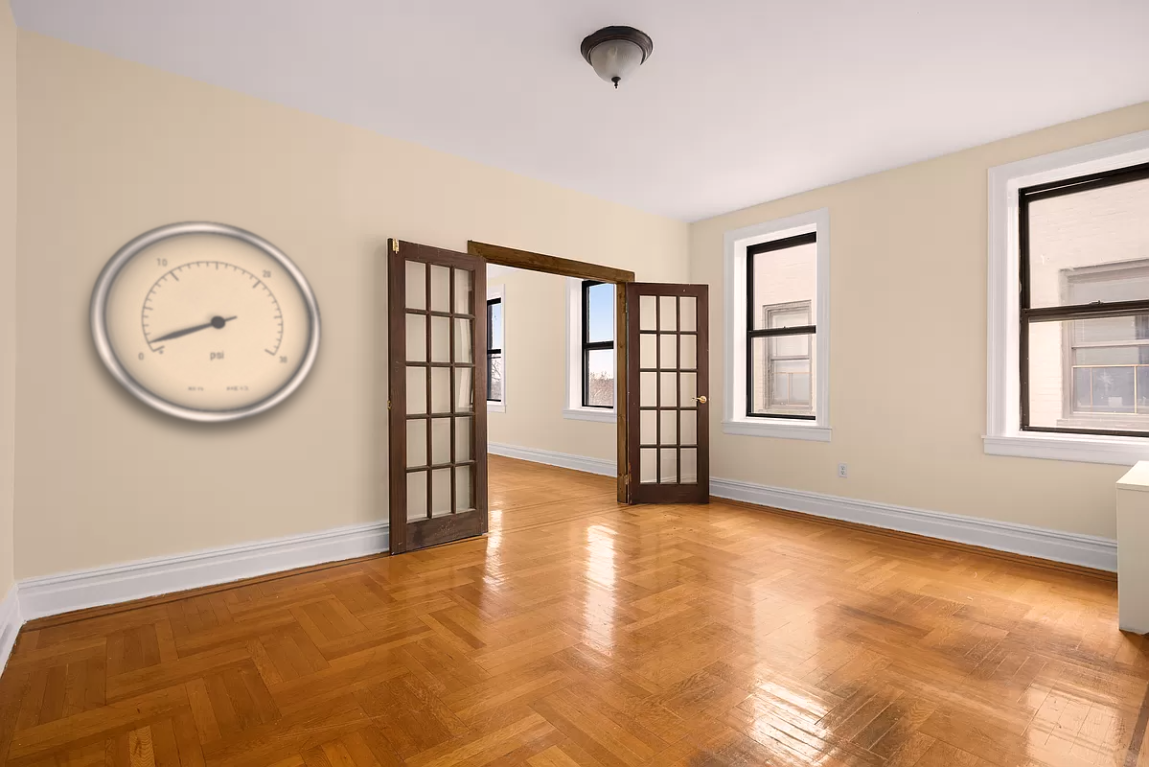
1 (psi)
